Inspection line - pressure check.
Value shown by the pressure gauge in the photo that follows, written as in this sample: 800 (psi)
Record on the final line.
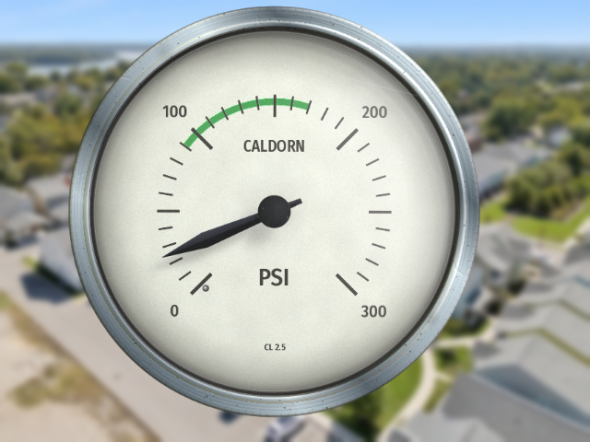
25 (psi)
